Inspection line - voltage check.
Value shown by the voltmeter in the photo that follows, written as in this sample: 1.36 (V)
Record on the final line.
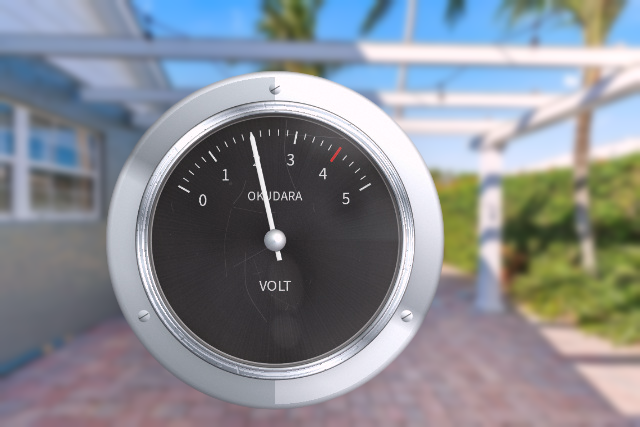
2 (V)
